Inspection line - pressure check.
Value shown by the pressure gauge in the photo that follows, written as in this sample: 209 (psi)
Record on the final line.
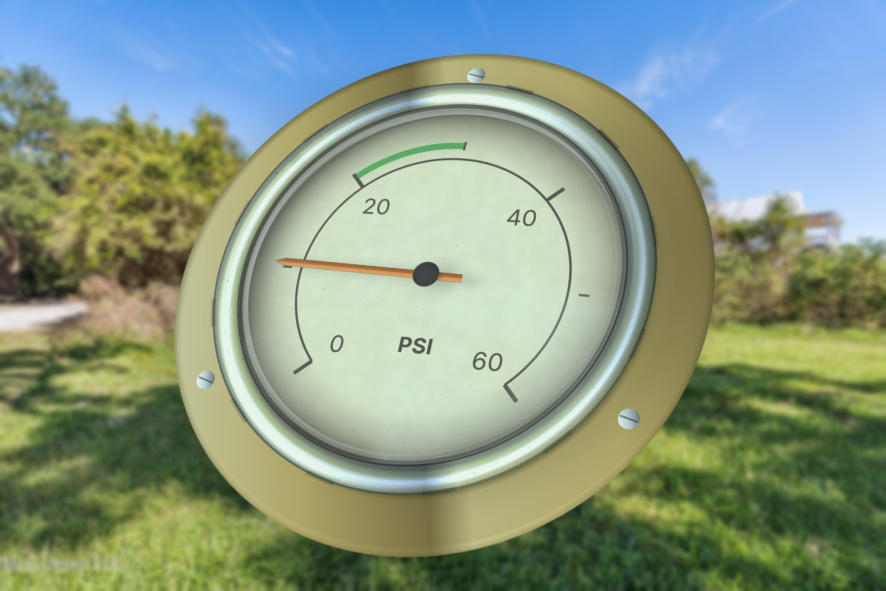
10 (psi)
